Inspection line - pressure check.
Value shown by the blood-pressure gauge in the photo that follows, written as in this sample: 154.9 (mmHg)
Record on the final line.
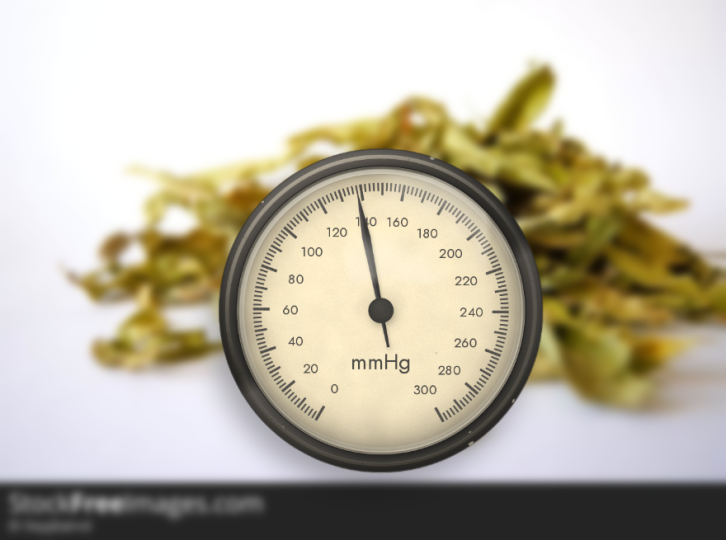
138 (mmHg)
